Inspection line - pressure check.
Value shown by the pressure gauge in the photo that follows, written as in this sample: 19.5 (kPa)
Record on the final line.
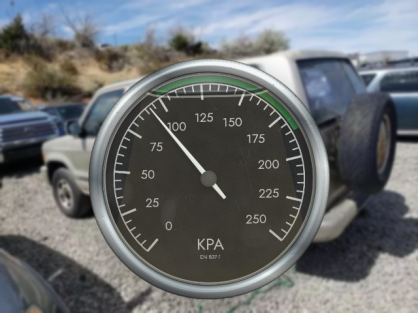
92.5 (kPa)
